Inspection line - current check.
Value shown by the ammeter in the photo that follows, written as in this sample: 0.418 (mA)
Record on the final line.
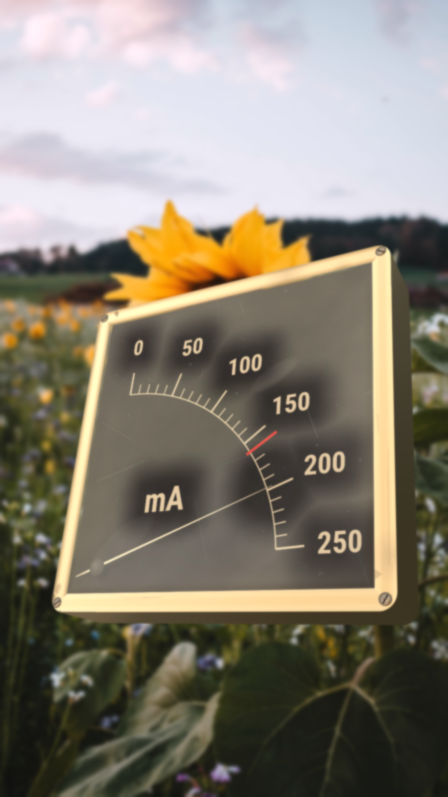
200 (mA)
